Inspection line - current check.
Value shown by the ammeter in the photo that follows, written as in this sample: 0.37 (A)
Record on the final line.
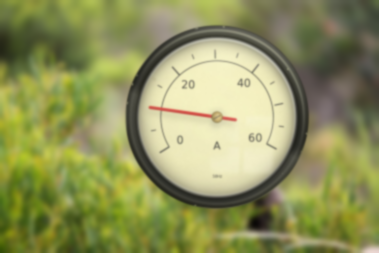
10 (A)
